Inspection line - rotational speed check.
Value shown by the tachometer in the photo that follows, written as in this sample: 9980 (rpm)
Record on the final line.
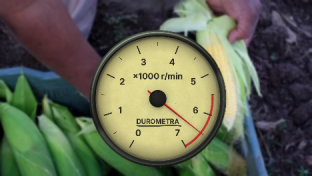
6500 (rpm)
